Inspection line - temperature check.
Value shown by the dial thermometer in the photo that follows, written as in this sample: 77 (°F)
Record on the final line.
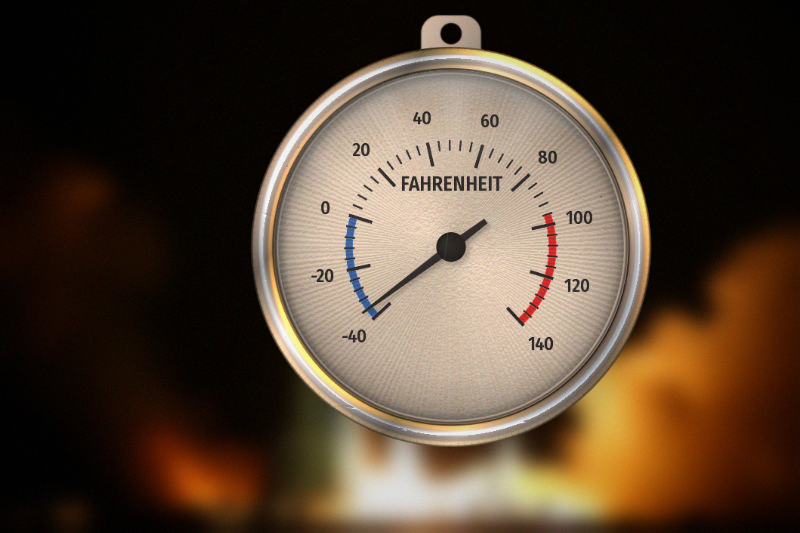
-36 (°F)
